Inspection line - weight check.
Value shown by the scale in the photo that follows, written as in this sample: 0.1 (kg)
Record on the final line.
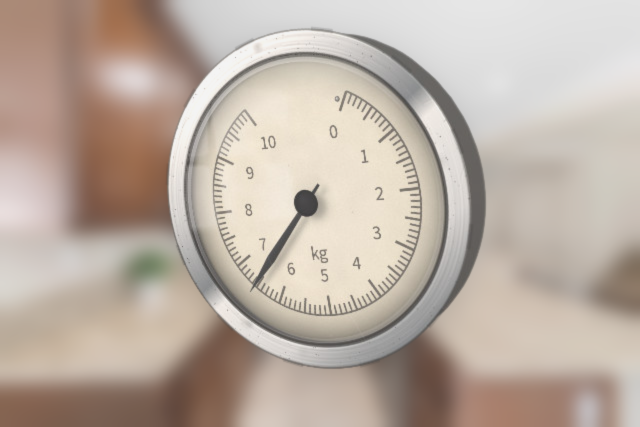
6.5 (kg)
